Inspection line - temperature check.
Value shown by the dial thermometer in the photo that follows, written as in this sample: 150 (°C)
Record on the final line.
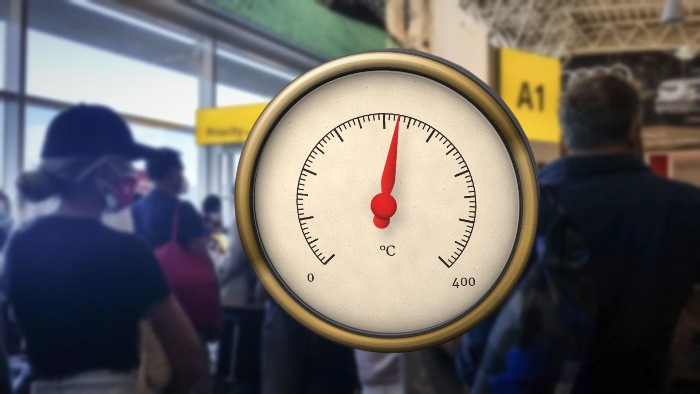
215 (°C)
